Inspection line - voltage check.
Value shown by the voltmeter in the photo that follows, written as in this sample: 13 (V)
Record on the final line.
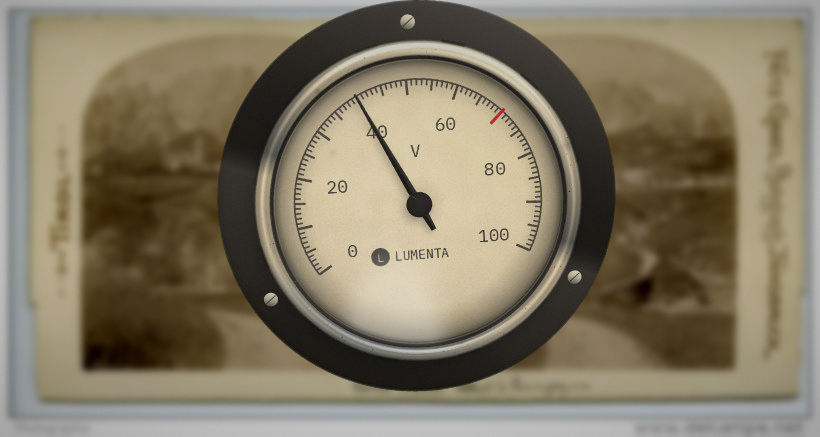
40 (V)
